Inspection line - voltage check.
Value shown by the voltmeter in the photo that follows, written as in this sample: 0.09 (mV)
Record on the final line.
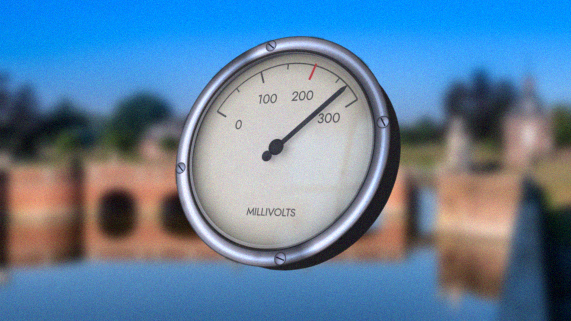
275 (mV)
